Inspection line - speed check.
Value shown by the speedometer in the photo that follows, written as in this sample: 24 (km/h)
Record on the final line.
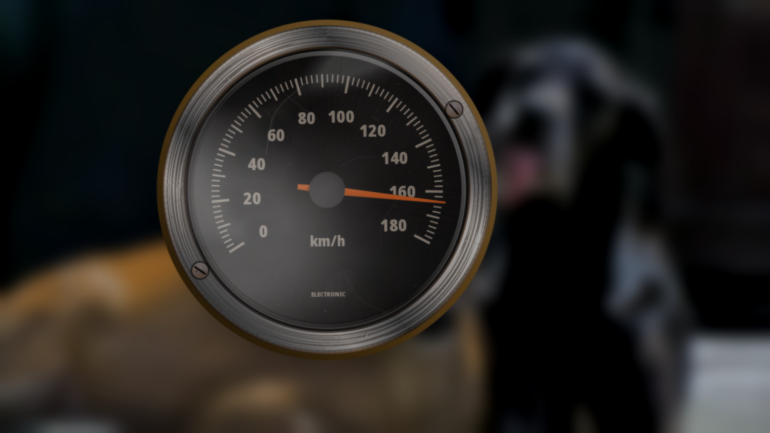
164 (km/h)
